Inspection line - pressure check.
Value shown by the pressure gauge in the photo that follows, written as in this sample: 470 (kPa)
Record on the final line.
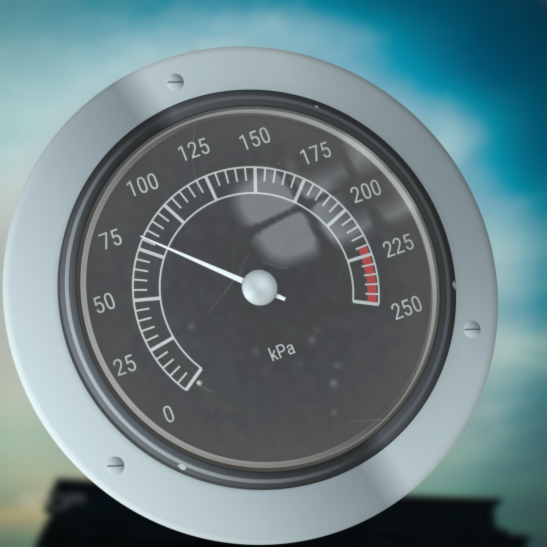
80 (kPa)
